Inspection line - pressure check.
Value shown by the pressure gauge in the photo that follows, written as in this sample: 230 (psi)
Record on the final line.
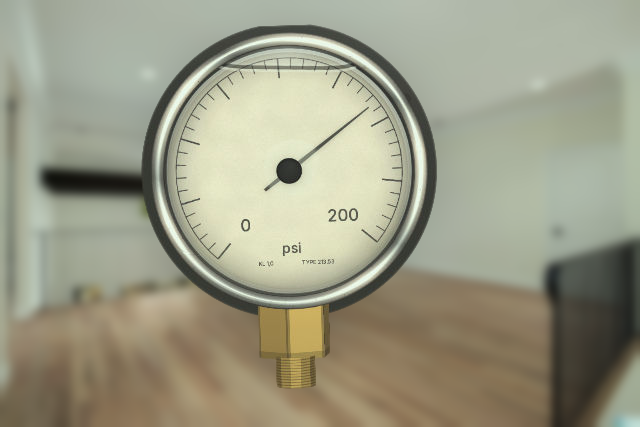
142.5 (psi)
